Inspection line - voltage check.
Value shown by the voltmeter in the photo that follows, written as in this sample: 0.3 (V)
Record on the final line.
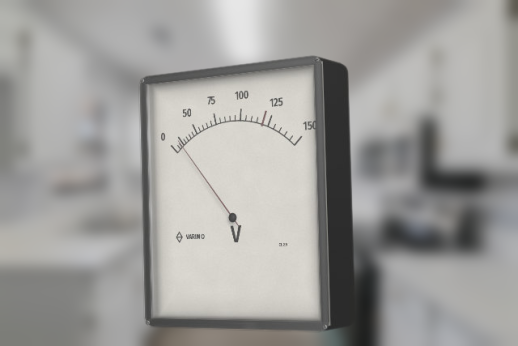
25 (V)
